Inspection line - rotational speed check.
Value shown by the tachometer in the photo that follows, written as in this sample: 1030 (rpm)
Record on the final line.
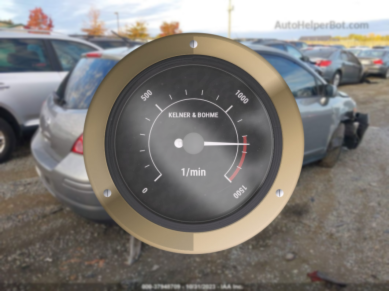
1250 (rpm)
